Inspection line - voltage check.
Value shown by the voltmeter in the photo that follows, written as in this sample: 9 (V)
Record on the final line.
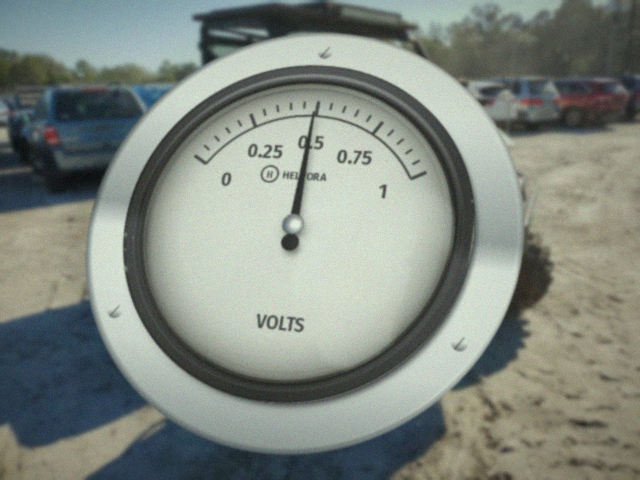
0.5 (V)
